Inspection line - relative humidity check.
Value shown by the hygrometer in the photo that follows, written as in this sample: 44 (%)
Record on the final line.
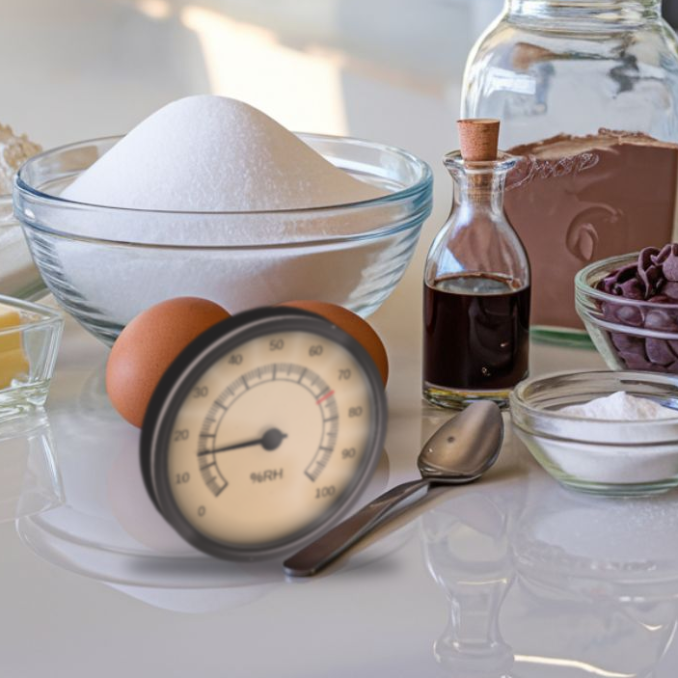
15 (%)
